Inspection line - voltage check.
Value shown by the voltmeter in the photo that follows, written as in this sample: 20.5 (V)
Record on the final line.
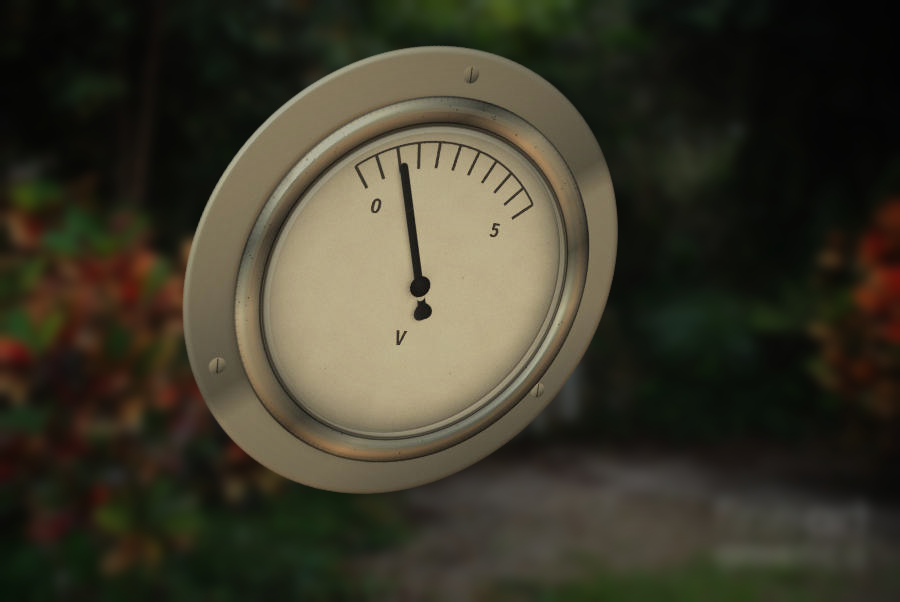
1 (V)
